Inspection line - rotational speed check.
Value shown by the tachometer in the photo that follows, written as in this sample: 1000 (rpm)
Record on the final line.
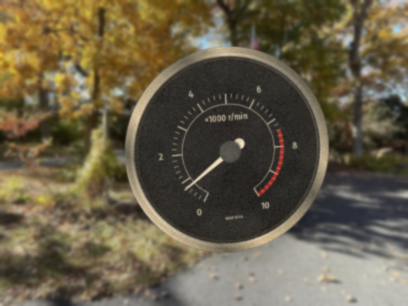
800 (rpm)
